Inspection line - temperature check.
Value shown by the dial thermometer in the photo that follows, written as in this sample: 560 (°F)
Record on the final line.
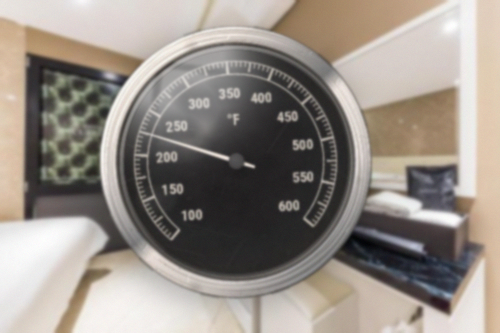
225 (°F)
